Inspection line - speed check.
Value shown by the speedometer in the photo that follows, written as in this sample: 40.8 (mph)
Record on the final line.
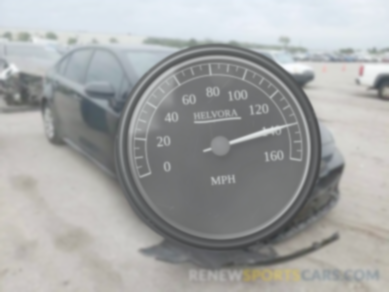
140 (mph)
